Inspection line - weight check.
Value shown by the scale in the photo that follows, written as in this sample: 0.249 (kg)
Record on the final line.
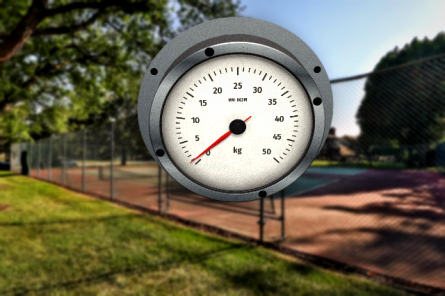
1 (kg)
